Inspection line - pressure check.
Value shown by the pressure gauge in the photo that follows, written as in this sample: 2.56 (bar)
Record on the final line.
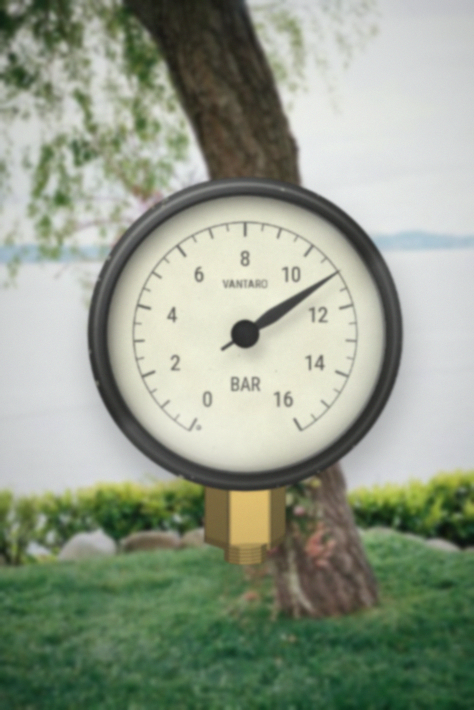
11 (bar)
